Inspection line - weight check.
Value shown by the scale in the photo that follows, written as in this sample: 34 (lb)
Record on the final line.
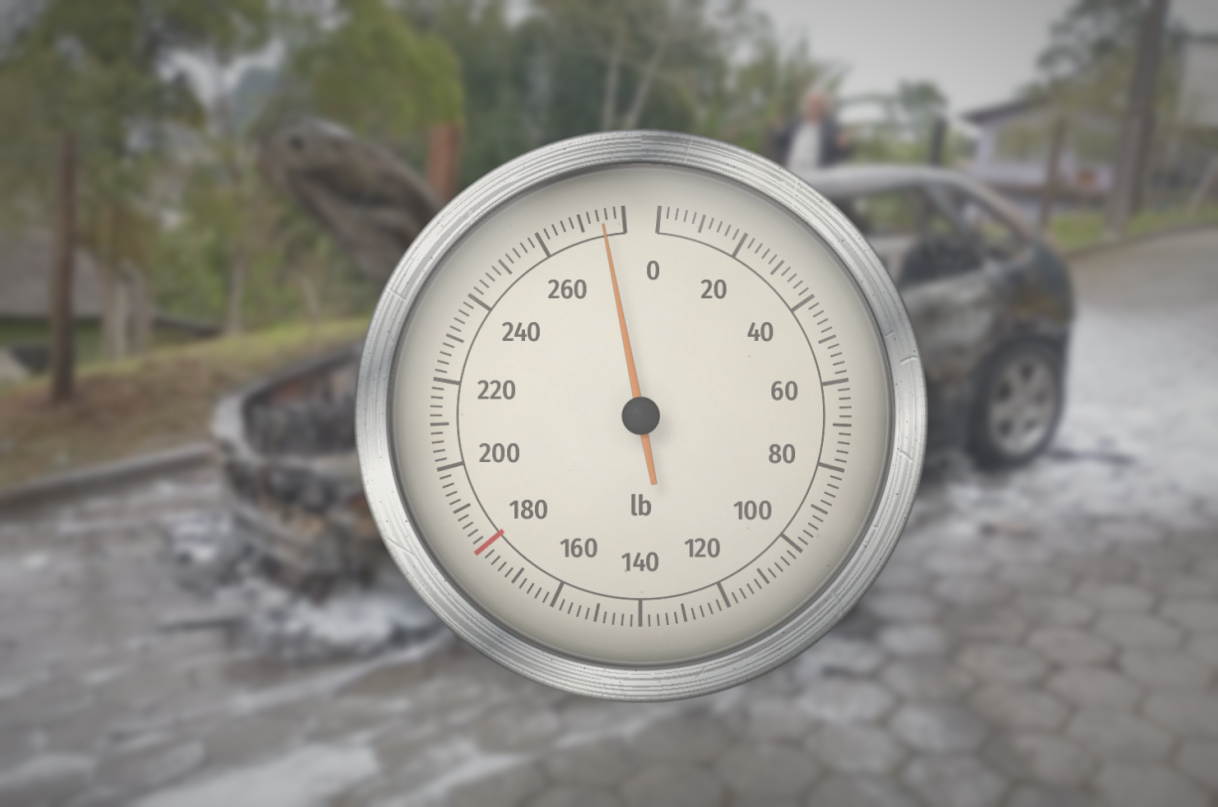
275 (lb)
